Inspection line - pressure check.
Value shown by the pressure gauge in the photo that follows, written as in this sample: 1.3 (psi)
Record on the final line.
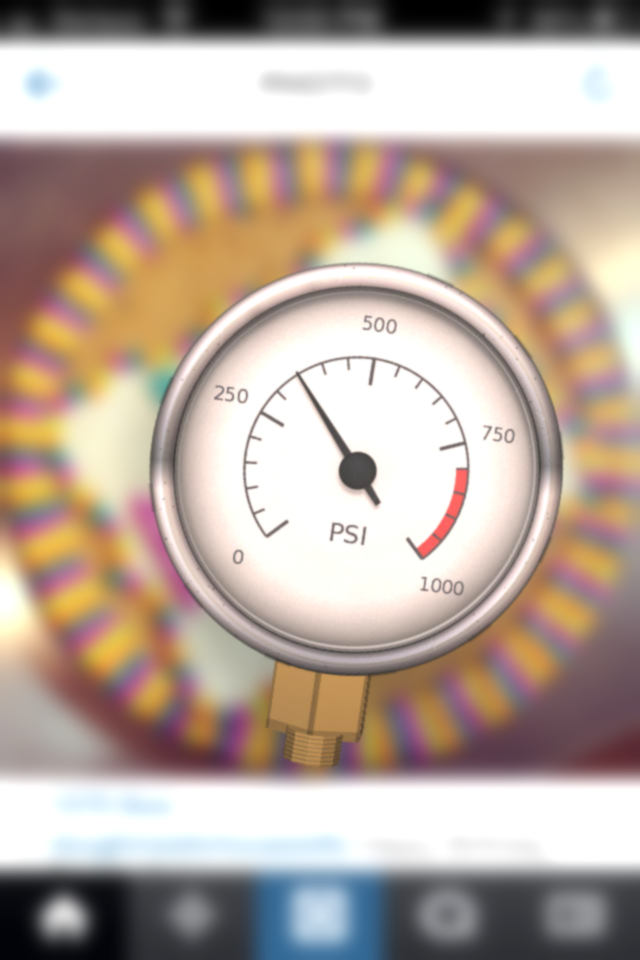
350 (psi)
